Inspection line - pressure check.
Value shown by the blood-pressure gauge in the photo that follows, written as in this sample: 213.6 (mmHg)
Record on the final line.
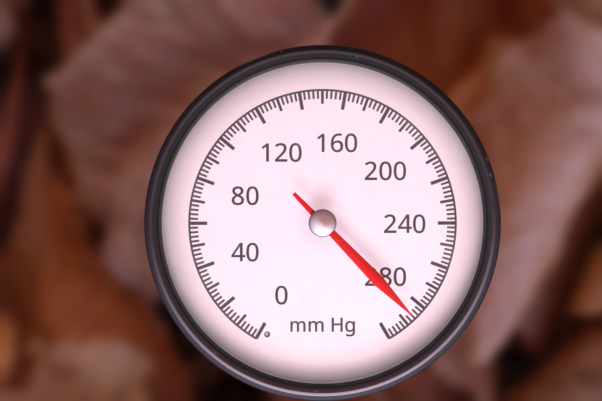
286 (mmHg)
